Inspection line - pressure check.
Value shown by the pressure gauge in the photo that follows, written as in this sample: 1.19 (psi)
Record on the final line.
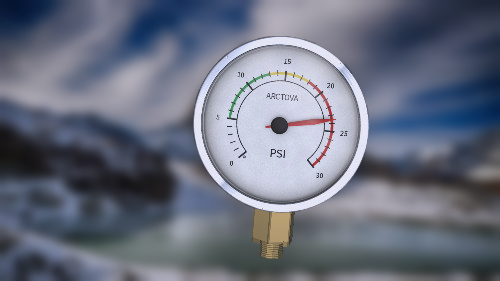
23.5 (psi)
